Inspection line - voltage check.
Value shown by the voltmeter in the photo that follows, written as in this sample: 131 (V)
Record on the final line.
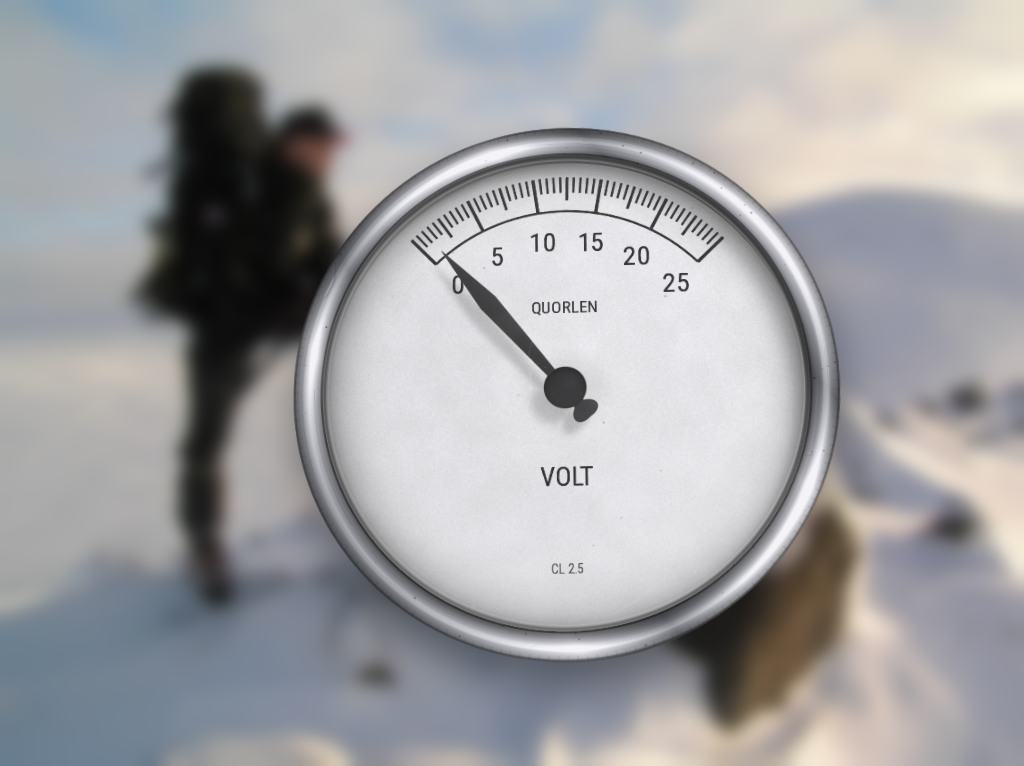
1 (V)
